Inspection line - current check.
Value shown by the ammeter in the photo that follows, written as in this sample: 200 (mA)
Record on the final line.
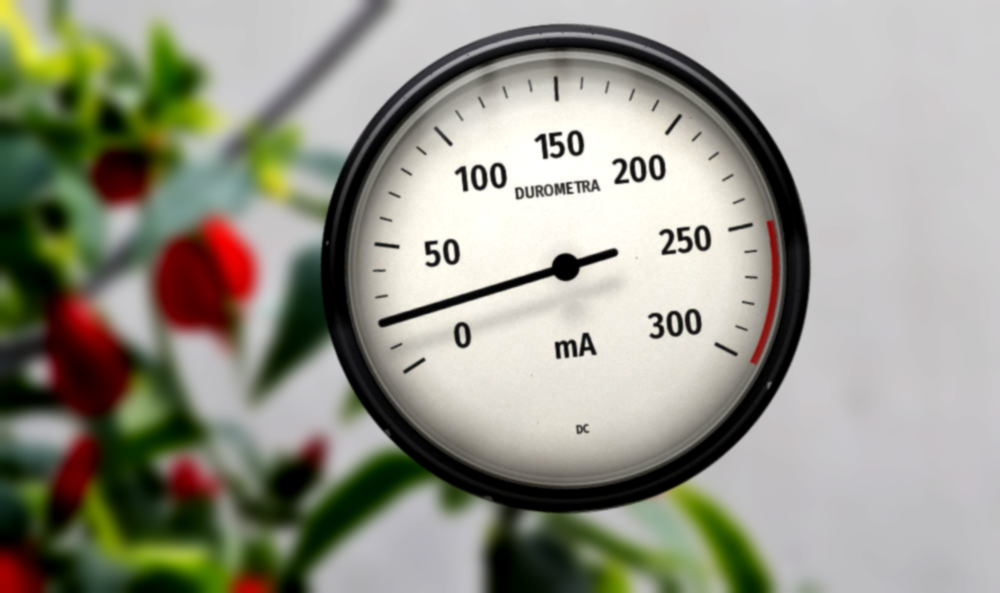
20 (mA)
